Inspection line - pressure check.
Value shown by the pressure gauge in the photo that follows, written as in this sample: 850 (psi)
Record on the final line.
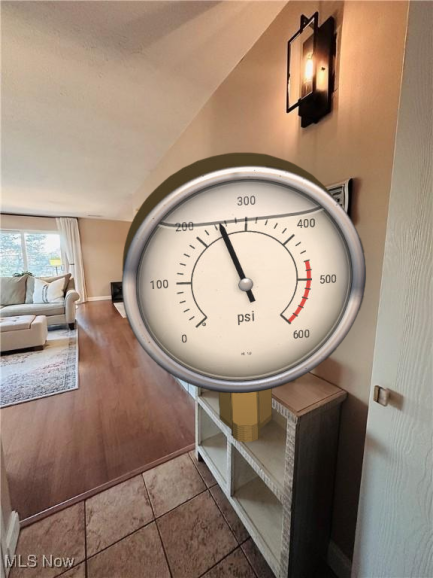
250 (psi)
